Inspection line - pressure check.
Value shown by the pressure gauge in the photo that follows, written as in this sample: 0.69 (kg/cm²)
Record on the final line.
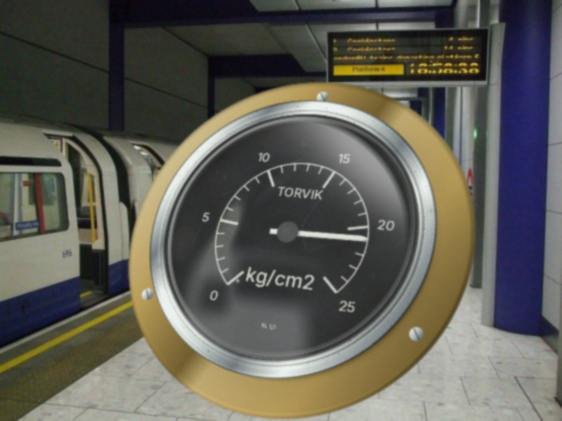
21 (kg/cm²)
